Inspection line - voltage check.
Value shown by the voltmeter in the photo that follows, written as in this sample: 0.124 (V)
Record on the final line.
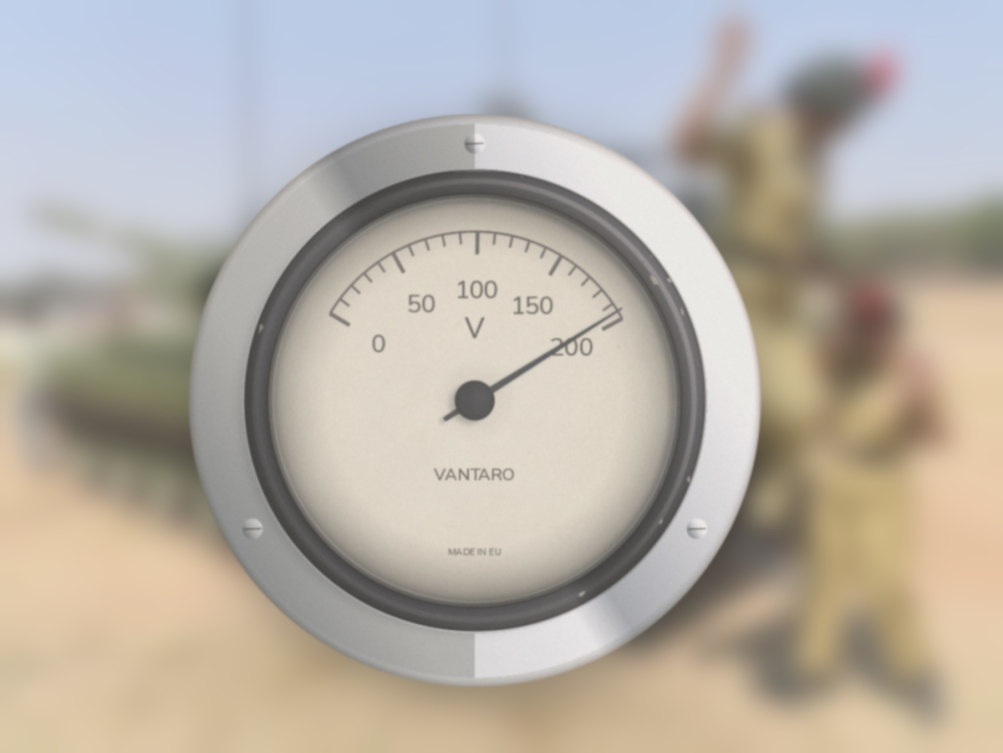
195 (V)
